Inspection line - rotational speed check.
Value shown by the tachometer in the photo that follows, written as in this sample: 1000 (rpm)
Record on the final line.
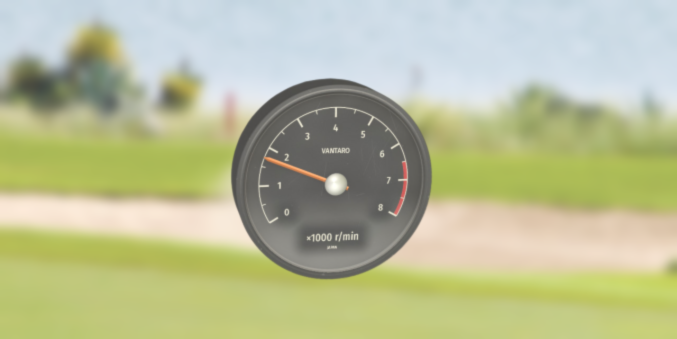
1750 (rpm)
